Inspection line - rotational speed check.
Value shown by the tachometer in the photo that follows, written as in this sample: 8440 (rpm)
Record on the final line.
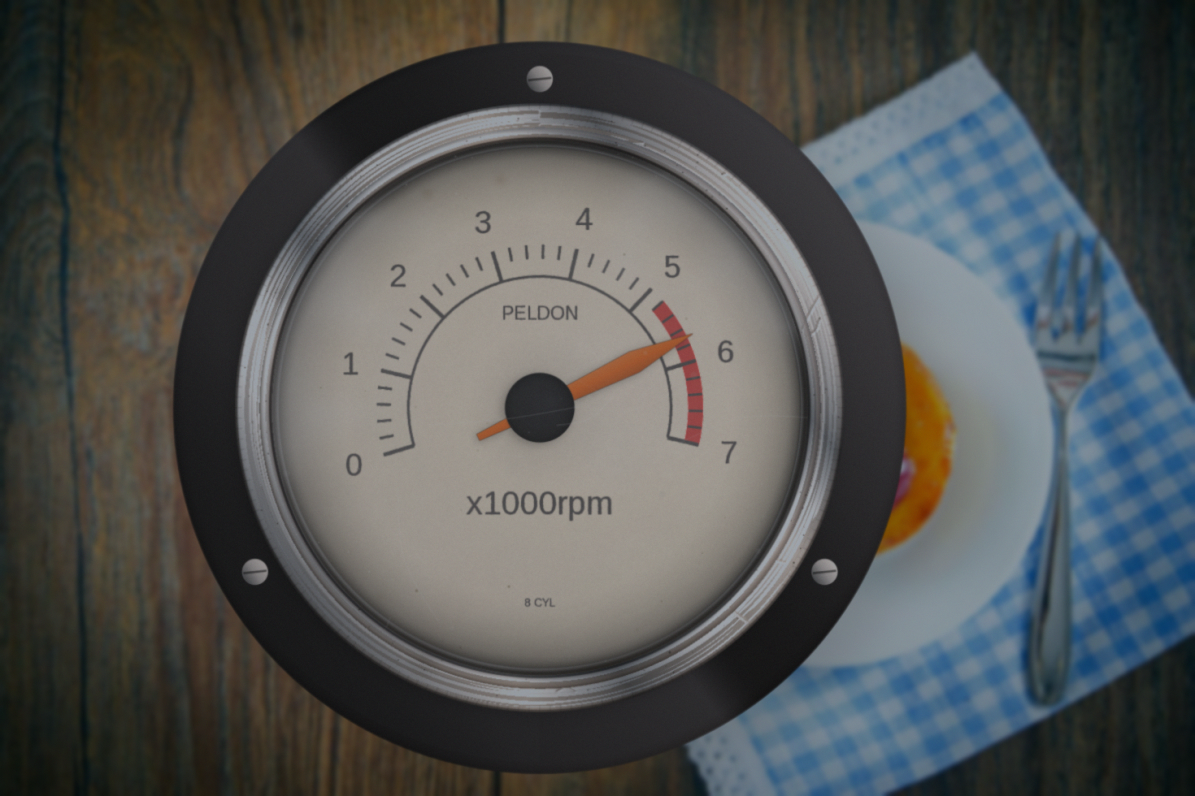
5700 (rpm)
